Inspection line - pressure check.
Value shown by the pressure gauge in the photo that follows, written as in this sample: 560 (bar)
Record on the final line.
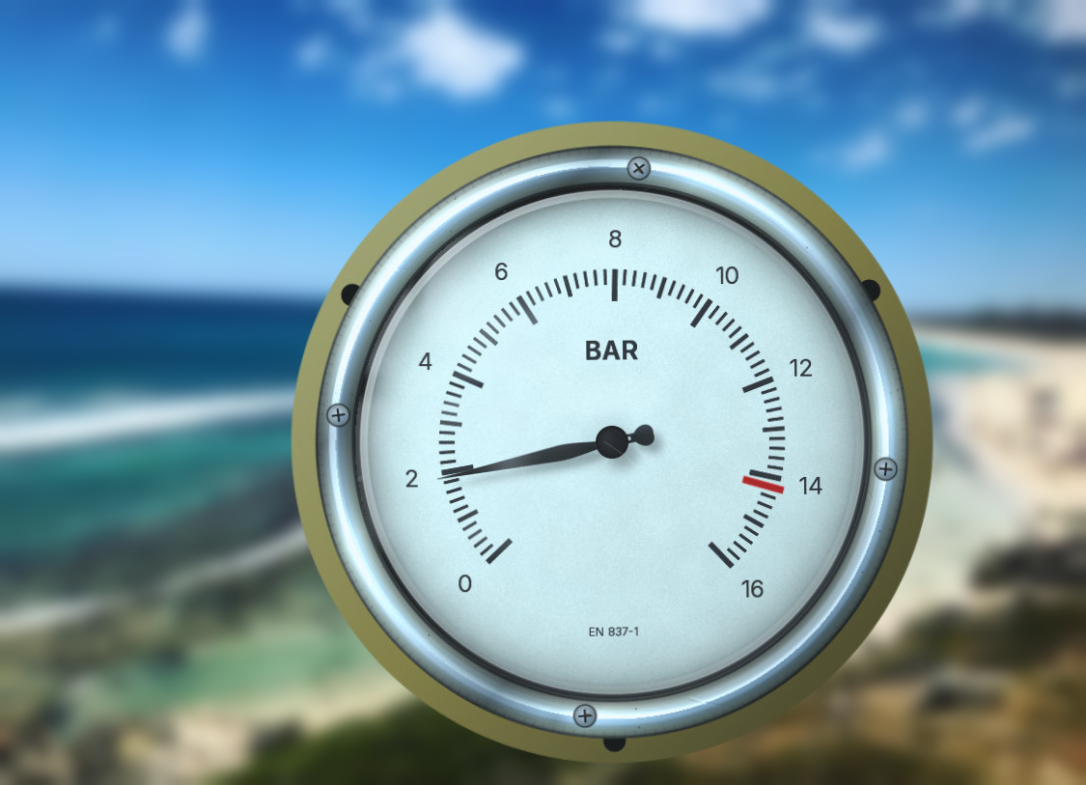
1.9 (bar)
